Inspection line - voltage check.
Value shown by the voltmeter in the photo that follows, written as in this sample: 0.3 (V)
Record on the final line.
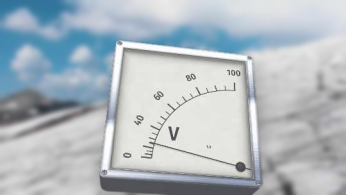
25 (V)
